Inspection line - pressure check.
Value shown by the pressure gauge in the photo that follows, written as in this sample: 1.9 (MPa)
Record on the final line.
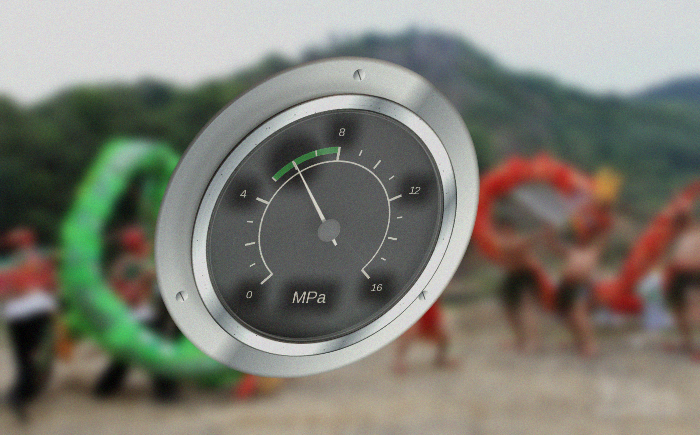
6 (MPa)
